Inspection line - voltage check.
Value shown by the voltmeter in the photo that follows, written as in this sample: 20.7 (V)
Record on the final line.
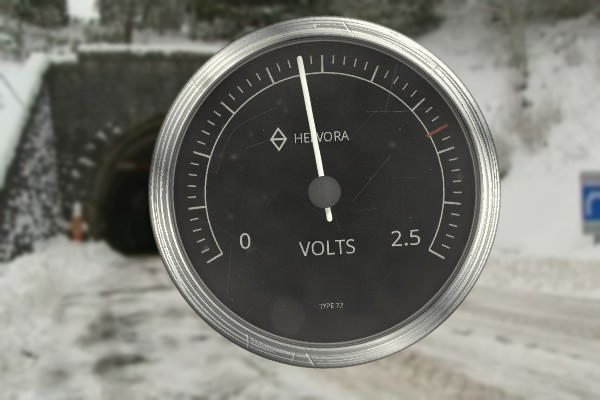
1.15 (V)
